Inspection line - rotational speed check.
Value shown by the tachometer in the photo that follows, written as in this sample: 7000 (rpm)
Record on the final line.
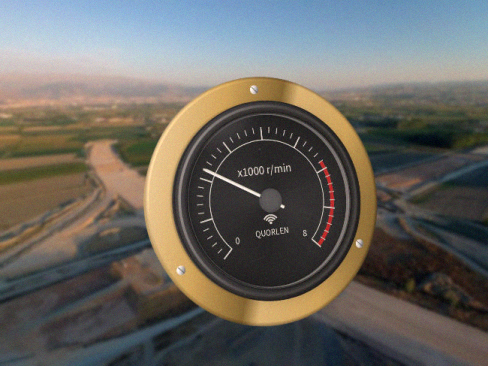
2200 (rpm)
